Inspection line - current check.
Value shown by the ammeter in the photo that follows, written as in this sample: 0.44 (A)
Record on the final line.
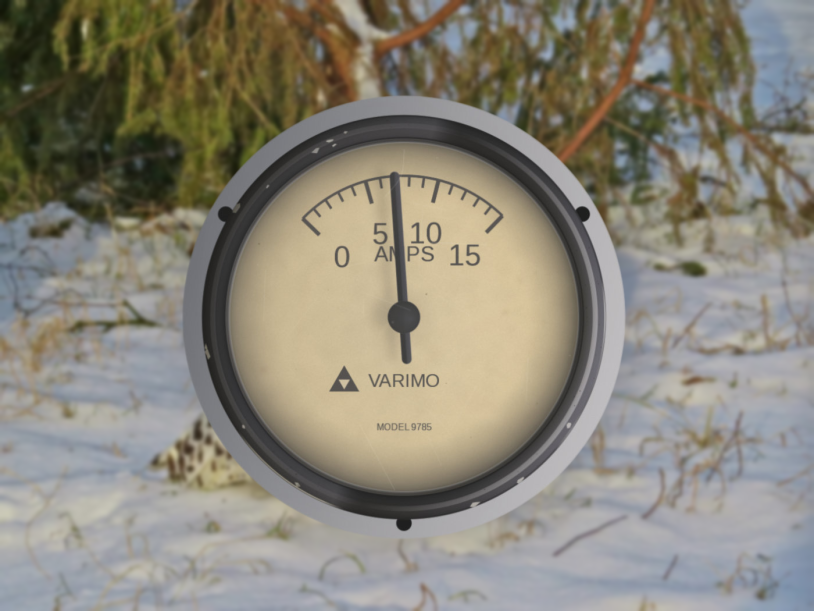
7 (A)
